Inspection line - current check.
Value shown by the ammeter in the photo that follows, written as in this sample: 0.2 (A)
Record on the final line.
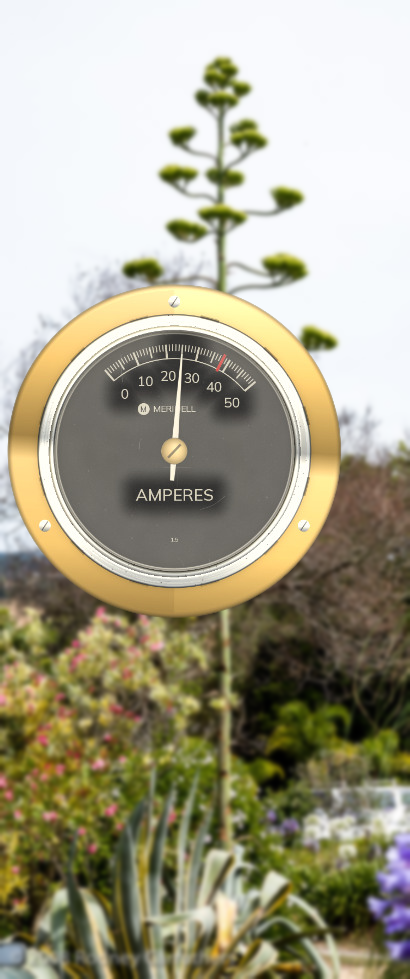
25 (A)
